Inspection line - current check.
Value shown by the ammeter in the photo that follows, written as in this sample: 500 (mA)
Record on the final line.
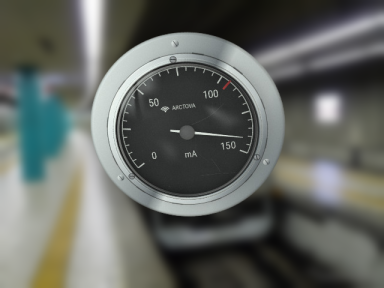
140 (mA)
